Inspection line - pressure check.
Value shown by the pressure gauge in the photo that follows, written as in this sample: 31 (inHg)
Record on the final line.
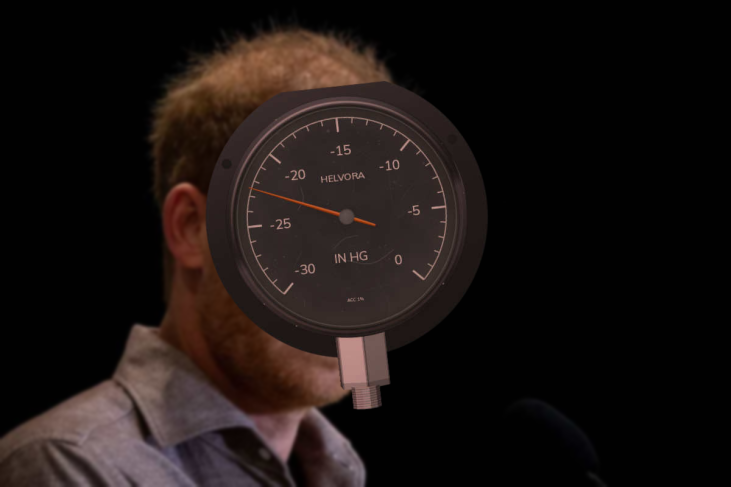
-22.5 (inHg)
